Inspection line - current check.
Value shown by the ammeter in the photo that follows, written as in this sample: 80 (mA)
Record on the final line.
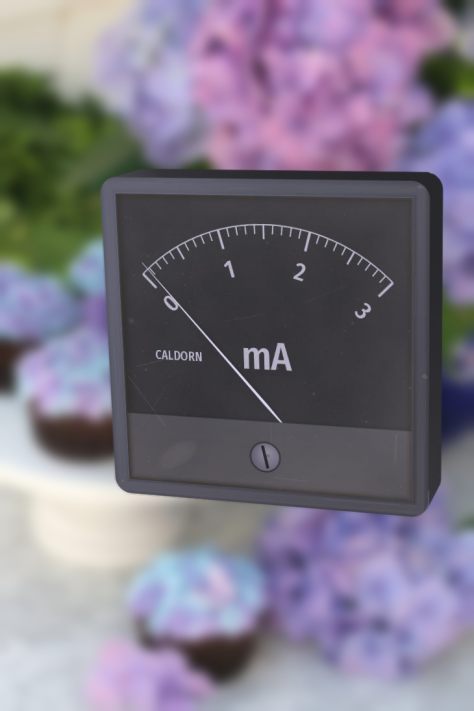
0.1 (mA)
